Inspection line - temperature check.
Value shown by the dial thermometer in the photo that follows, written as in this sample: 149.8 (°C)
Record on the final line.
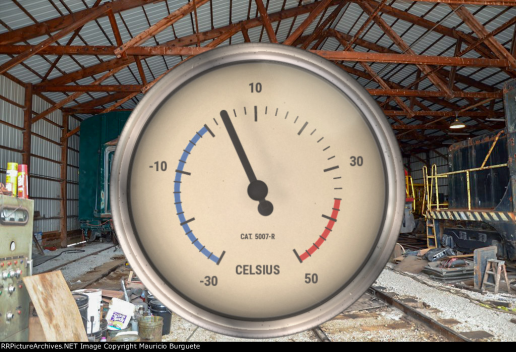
4 (°C)
